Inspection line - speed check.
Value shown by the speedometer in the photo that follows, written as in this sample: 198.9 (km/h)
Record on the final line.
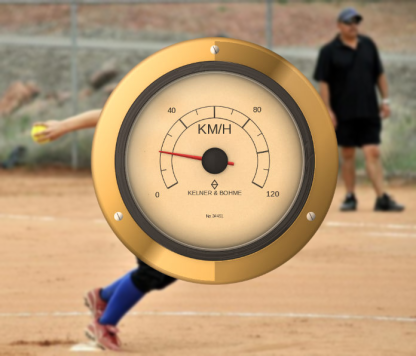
20 (km/h)
